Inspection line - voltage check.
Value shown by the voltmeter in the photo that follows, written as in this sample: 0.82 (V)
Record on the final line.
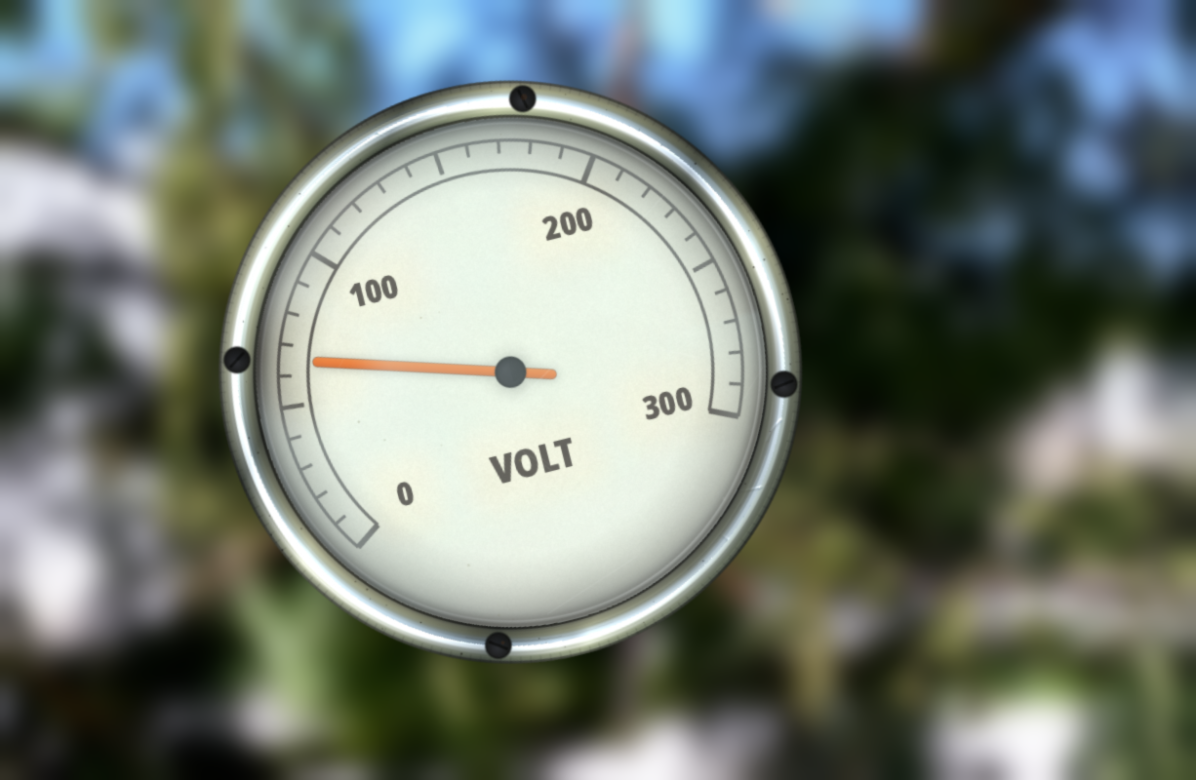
65 (V)
